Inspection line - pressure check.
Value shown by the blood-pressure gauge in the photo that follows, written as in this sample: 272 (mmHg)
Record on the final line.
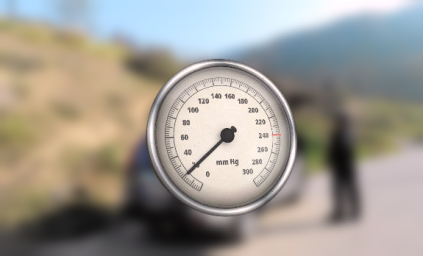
20 (mmHg)
